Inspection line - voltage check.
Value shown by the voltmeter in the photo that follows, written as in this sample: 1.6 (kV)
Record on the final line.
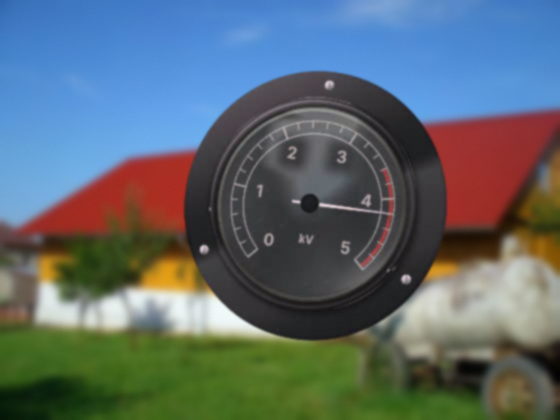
4.2 (kV)
